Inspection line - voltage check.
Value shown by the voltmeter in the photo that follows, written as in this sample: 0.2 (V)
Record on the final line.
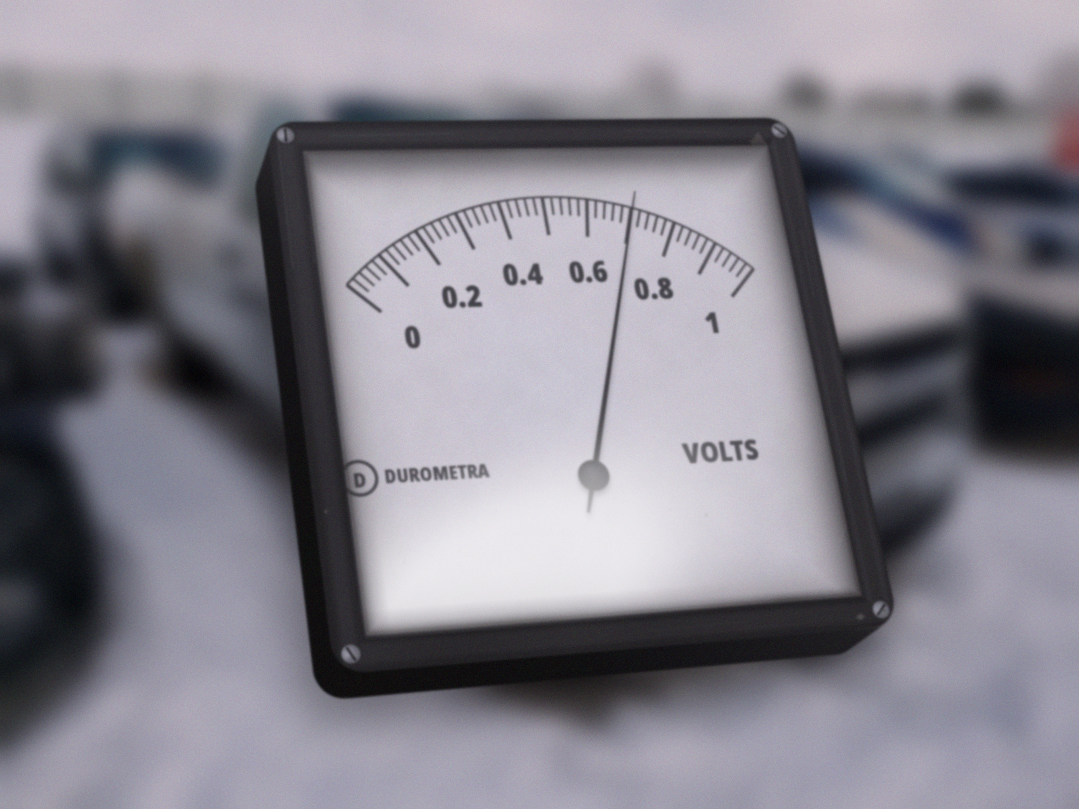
0.7 (V)
